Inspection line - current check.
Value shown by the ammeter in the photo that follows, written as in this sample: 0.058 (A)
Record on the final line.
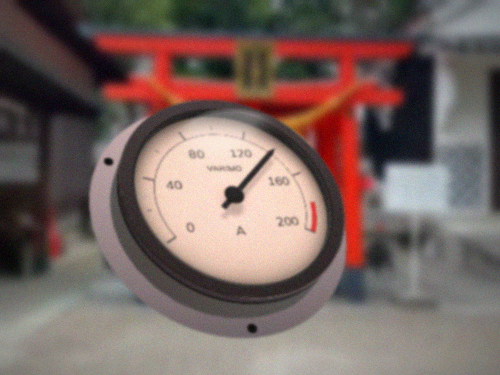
140 (A)
